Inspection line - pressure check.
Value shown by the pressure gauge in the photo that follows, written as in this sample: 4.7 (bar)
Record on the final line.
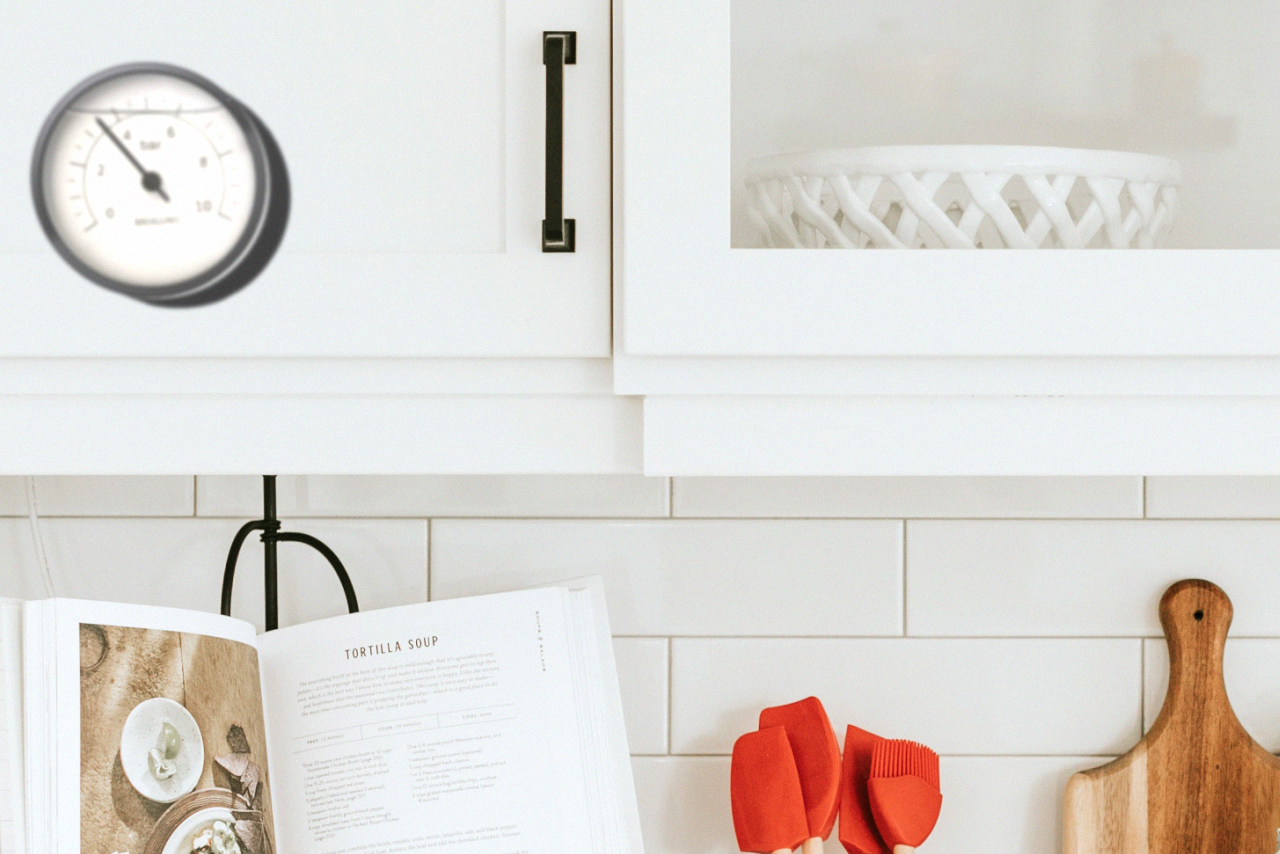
3.5 (bar)
